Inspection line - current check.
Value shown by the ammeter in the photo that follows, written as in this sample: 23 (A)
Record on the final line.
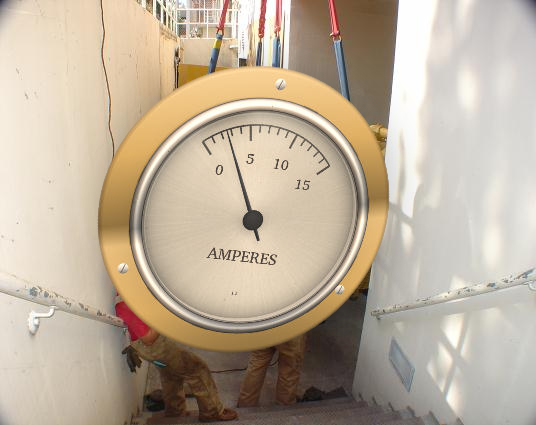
2.5 (A)
